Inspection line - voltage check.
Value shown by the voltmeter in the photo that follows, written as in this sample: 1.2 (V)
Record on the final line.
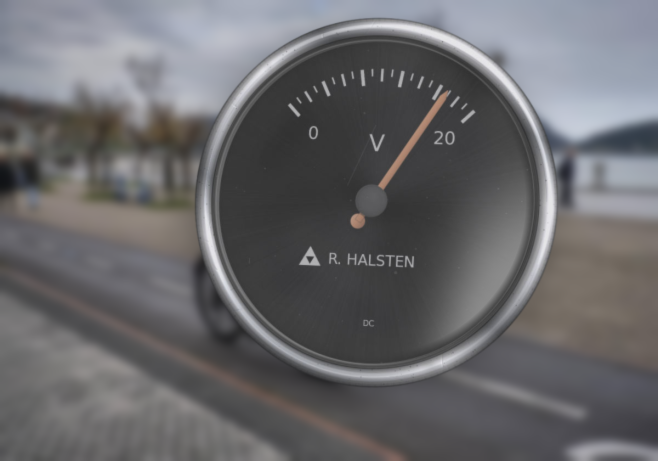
17 (V)
